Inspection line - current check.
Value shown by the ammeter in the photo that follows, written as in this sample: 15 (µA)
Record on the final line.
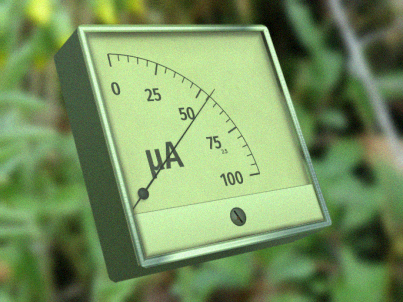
55 (µA)
